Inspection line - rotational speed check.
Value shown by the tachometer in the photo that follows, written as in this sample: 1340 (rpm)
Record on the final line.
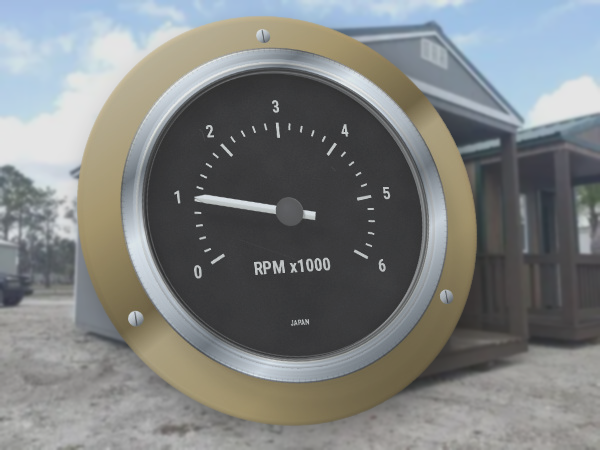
1000 (rpm)
